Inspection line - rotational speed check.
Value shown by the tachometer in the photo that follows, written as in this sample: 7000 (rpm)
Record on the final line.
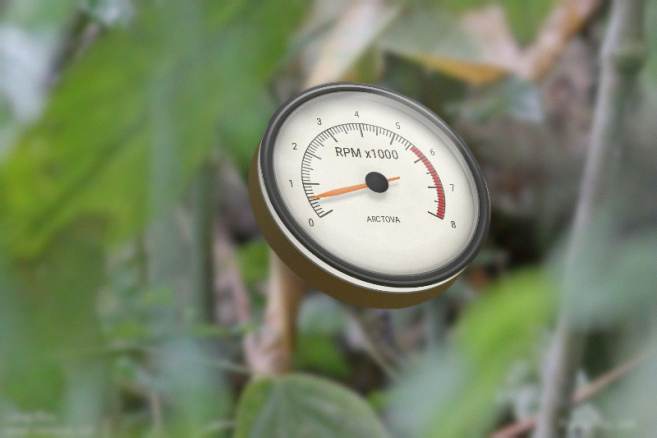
500 (rpm)
